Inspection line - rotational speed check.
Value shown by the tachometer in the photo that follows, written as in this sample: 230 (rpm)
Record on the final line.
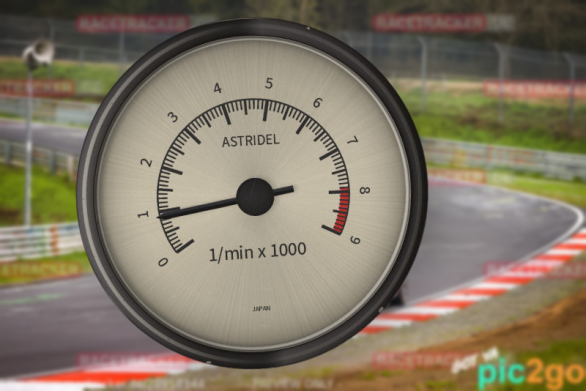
900 (rpm)
